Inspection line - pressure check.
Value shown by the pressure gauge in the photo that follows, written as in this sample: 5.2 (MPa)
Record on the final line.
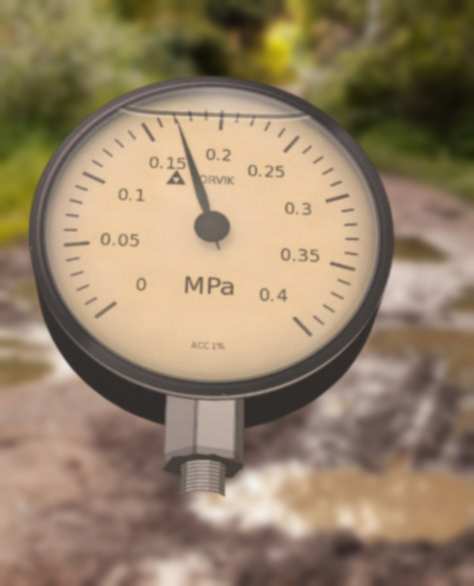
0.17 (MPa)
